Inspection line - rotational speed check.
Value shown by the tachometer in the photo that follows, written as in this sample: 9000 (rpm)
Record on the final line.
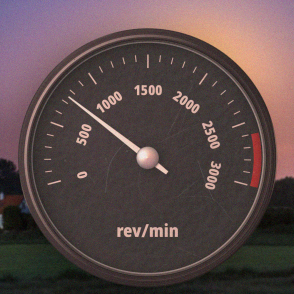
750 (rpm)
